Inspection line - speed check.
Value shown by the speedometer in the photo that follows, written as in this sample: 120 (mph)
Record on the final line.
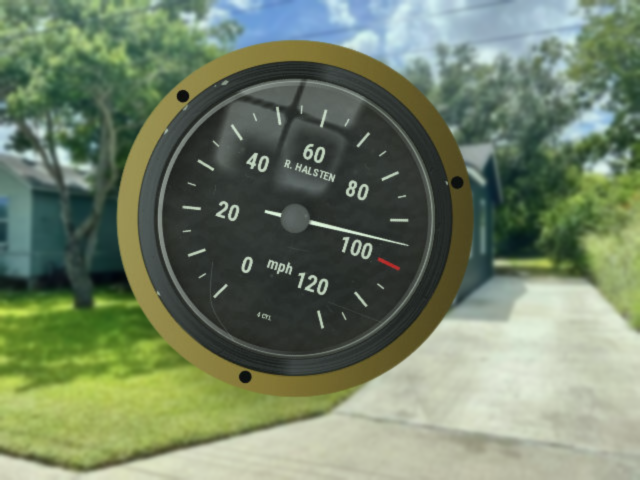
95 (mph)
